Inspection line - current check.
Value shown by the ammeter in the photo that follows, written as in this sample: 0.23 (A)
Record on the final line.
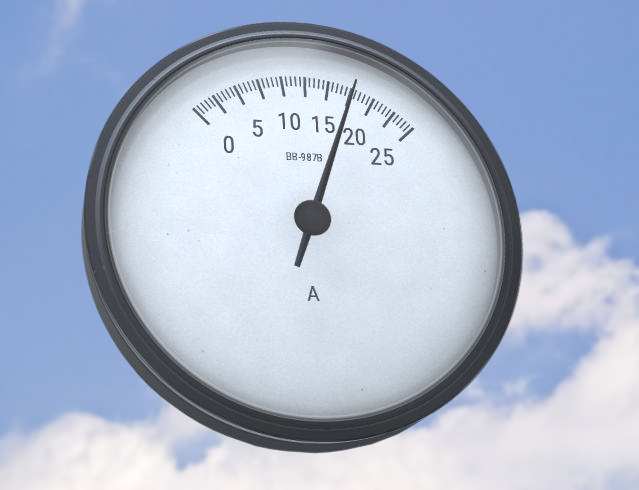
17.5 (A)
